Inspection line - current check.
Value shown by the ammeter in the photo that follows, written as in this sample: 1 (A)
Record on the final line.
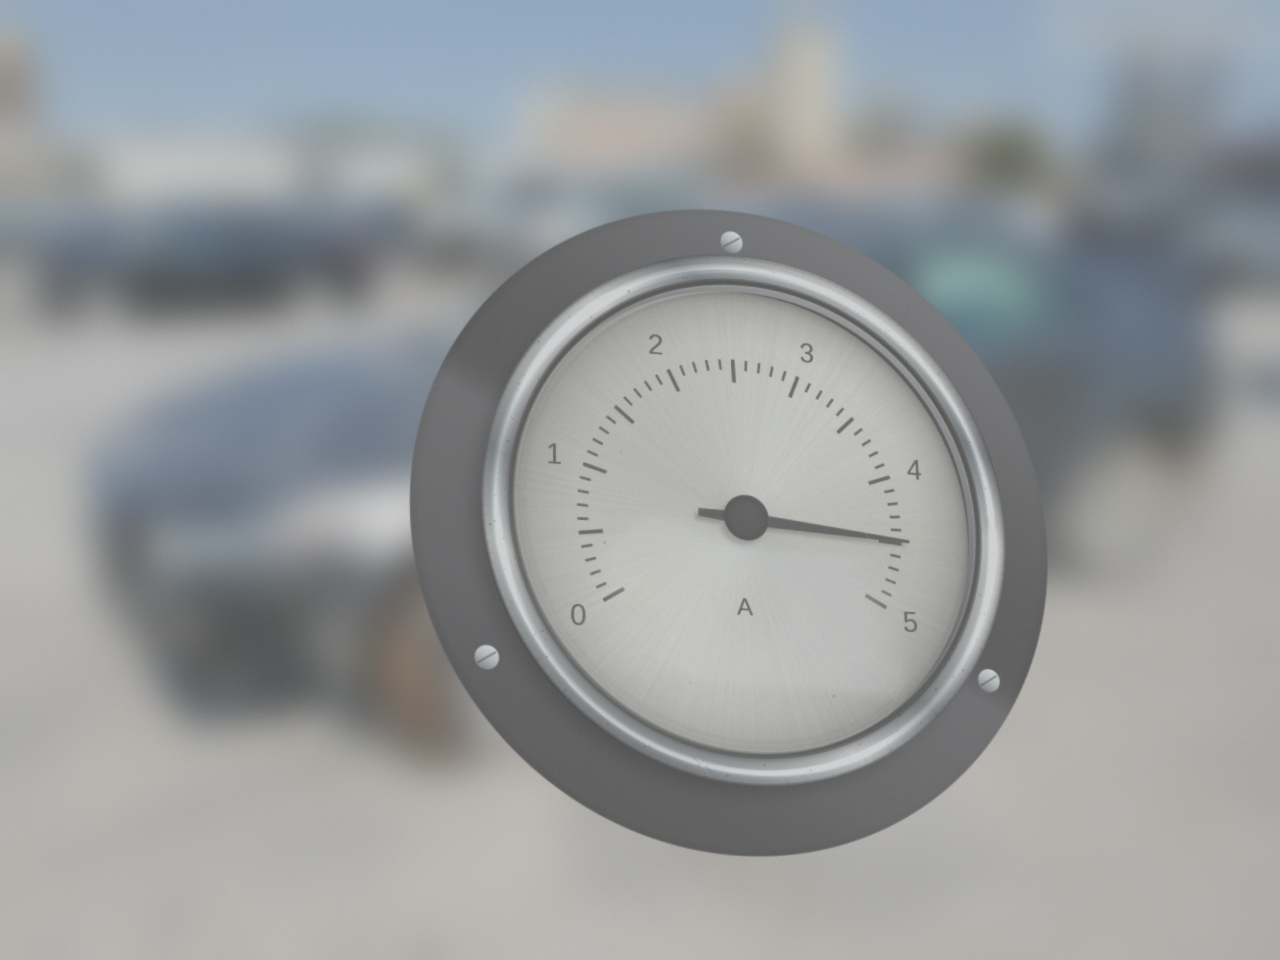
4.5 (A)
